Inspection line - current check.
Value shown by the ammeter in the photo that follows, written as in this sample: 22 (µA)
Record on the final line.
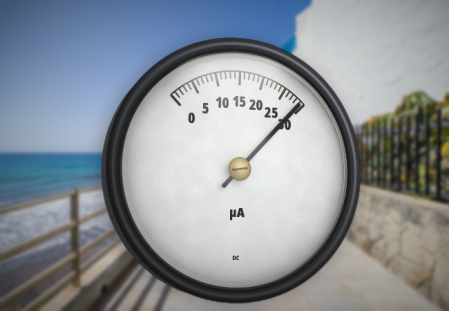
29 (µA)
